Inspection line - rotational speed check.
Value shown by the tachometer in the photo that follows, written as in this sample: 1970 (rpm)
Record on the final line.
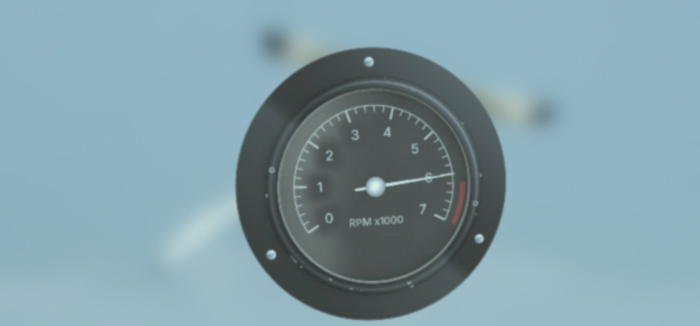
6000 (rpm)
